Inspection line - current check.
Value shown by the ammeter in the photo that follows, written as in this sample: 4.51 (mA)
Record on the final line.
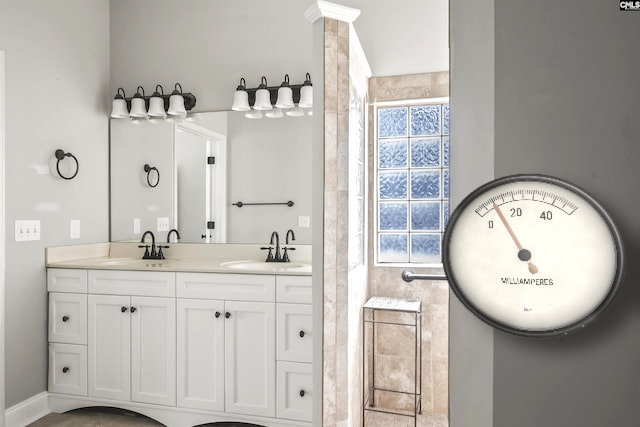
10 (mA)
